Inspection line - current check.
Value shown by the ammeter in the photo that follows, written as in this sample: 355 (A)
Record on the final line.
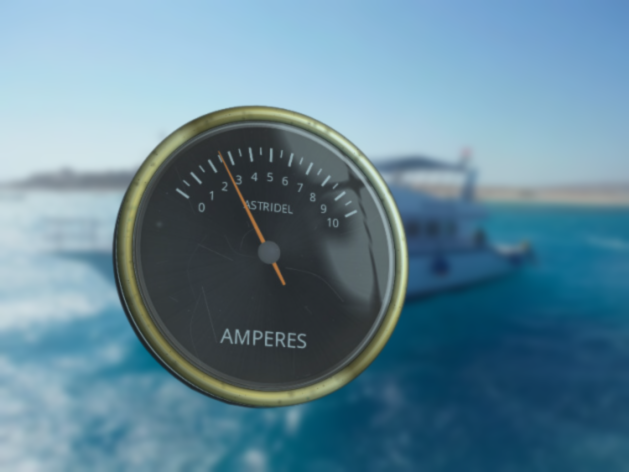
2.5 (A)
